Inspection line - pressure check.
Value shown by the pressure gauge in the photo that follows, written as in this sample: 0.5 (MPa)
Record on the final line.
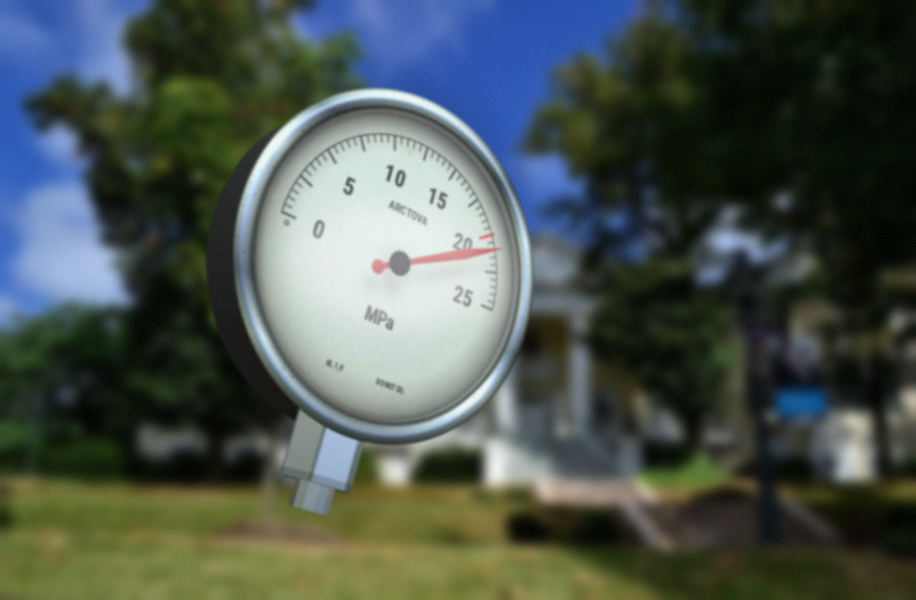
21 (MPa)
